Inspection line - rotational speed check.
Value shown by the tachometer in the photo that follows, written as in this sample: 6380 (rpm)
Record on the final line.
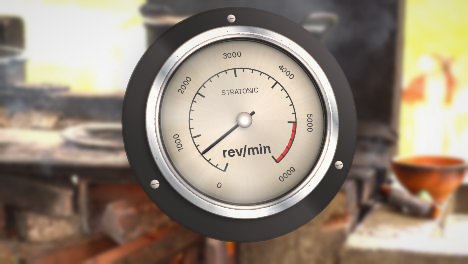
600 (rpm)
